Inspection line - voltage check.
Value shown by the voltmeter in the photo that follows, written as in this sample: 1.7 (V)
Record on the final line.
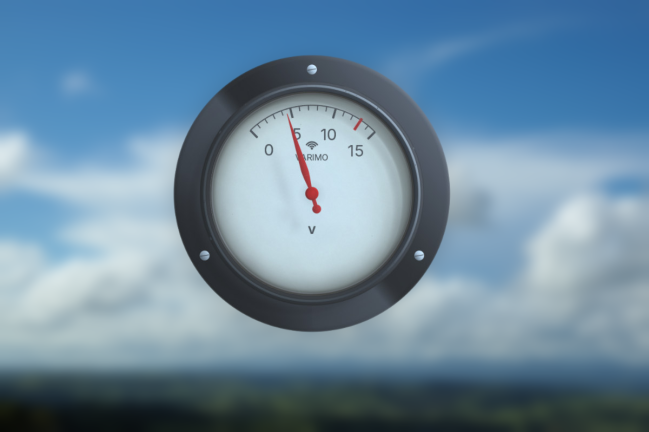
4.5 (V)
